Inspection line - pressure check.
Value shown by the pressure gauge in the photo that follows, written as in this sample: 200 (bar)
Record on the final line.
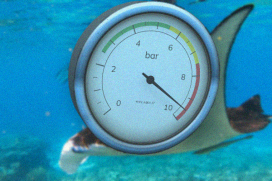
9.5 (bar)
